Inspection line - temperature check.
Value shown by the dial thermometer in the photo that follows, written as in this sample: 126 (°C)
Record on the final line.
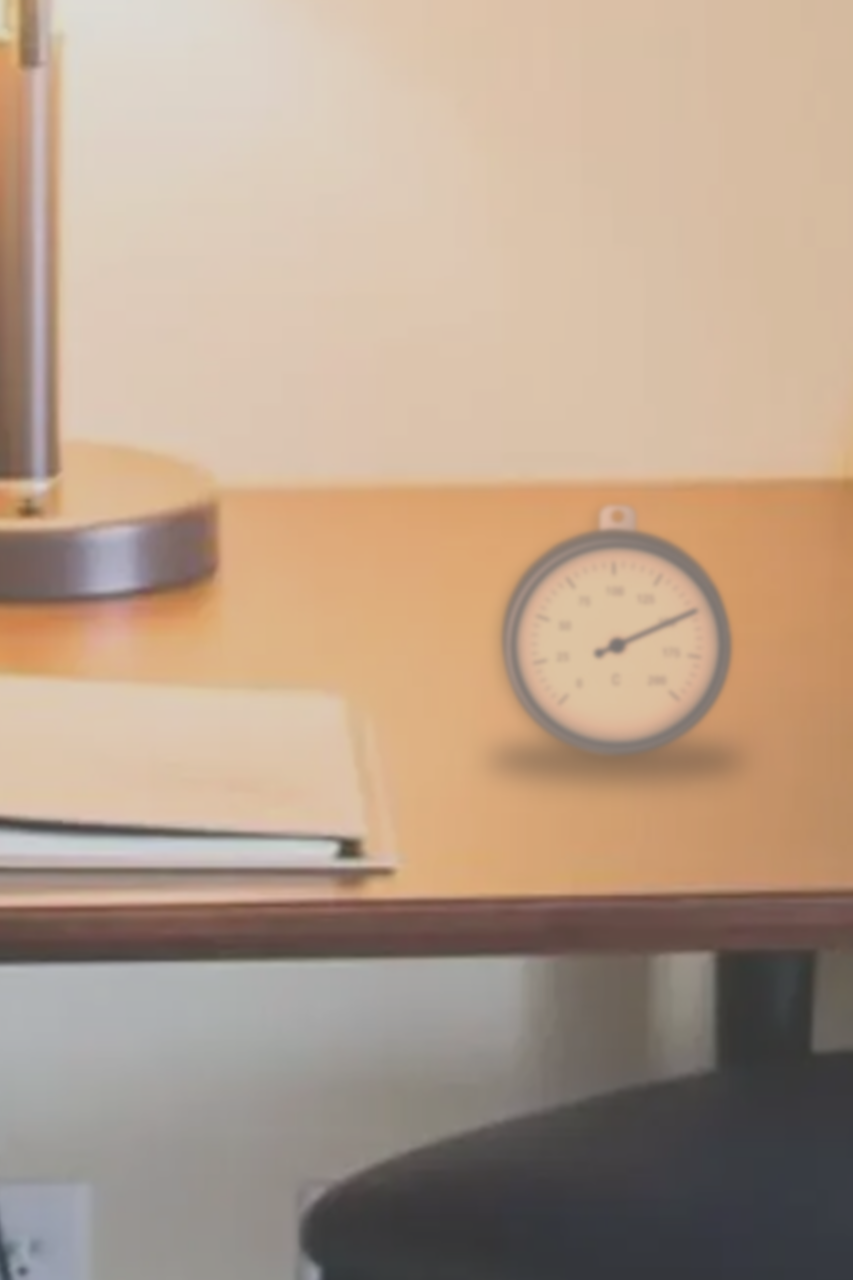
150 (°C)
